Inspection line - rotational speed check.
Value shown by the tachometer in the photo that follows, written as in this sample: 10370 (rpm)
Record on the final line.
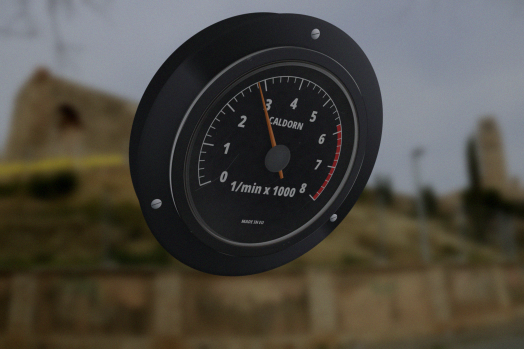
2800 (rpm)
